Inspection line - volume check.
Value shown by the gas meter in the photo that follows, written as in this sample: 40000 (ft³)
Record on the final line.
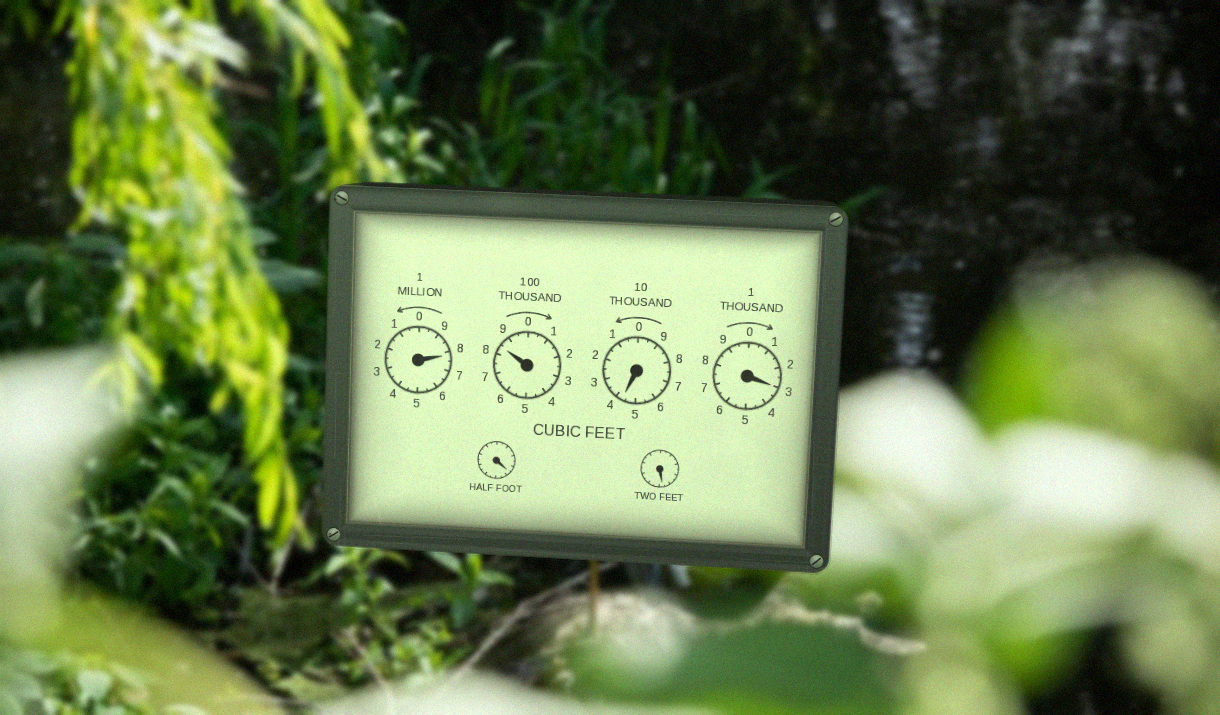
784300 (ft³)
